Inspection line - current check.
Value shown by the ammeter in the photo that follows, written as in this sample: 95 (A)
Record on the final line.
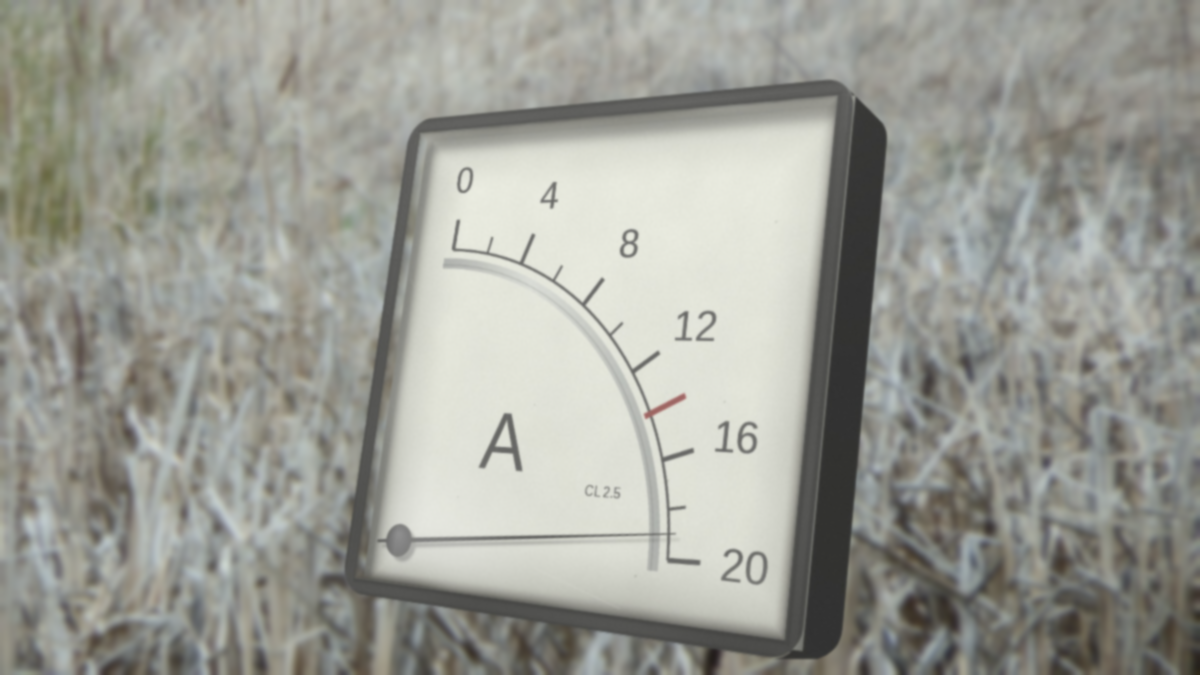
19 (A)
